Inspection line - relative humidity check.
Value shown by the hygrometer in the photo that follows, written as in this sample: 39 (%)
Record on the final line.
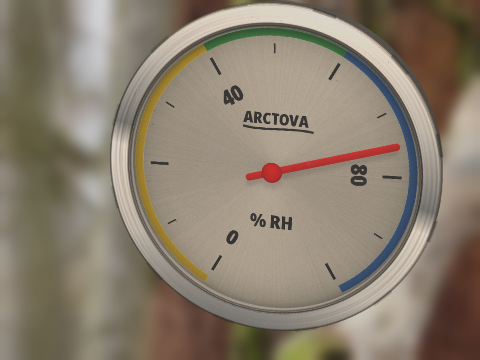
75 (%)
